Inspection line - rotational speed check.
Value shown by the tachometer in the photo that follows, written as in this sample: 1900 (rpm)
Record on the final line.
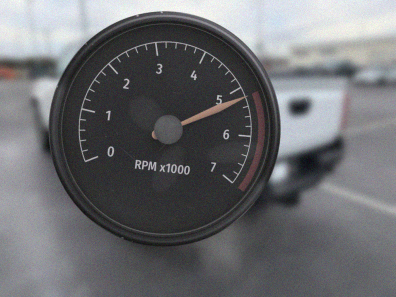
5200 (rpm)
